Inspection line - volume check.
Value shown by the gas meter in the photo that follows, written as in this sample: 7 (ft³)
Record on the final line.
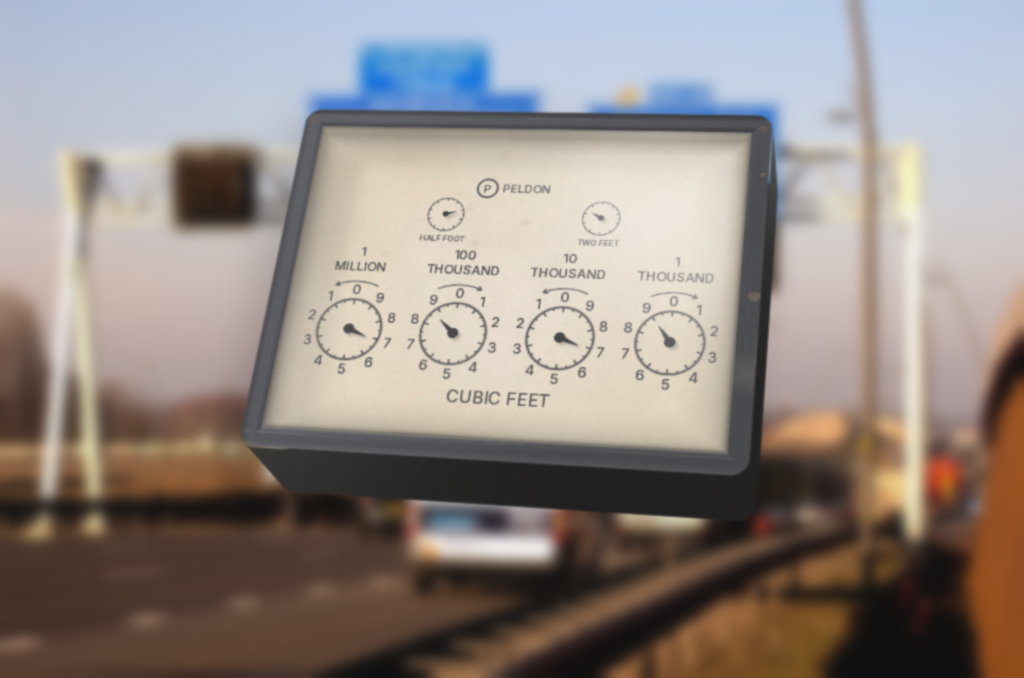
686900 (ft³)
